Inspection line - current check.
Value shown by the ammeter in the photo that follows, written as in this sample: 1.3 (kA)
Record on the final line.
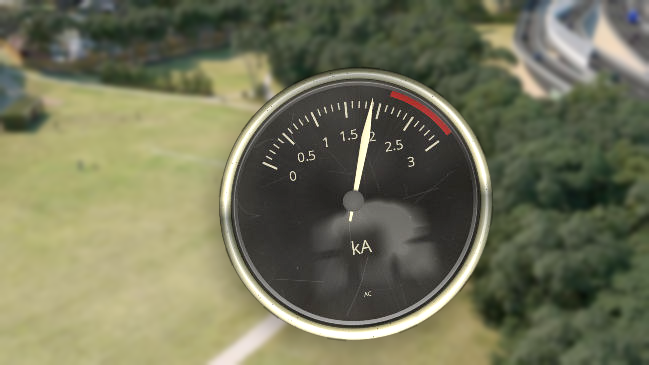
1.9 (kA)
